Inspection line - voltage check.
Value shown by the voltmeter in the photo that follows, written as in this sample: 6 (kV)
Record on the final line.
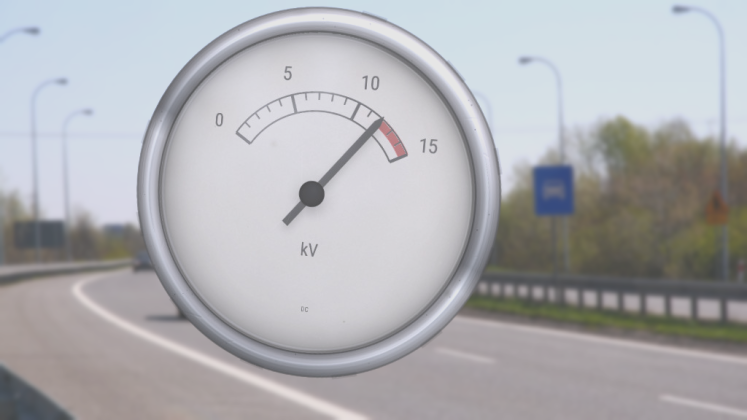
12 (kV)
